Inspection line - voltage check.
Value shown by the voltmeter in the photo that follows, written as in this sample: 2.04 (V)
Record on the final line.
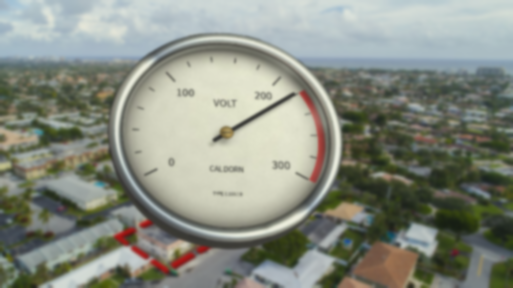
220 (V)
